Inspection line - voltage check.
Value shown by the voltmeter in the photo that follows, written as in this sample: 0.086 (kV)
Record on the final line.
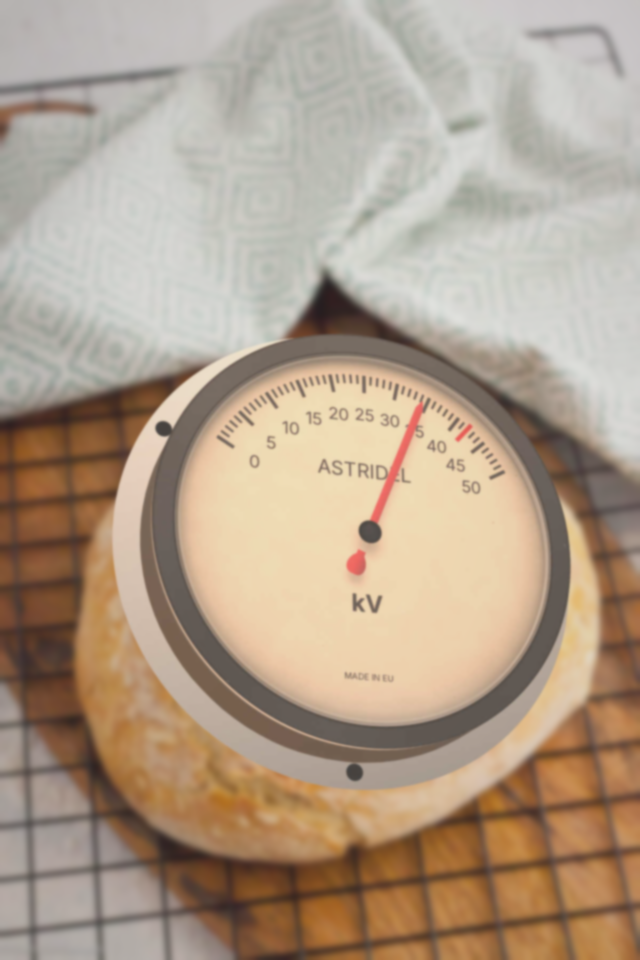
34 (kV)
